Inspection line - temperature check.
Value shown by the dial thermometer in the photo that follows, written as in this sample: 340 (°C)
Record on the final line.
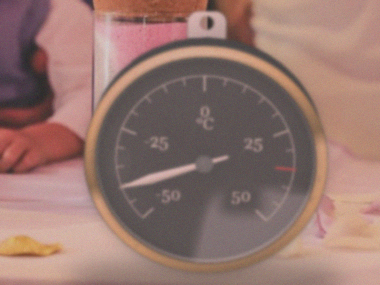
-40 (°C)
